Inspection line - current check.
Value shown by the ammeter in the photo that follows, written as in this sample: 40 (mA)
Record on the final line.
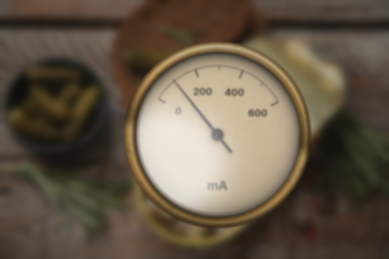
100 (mA)
